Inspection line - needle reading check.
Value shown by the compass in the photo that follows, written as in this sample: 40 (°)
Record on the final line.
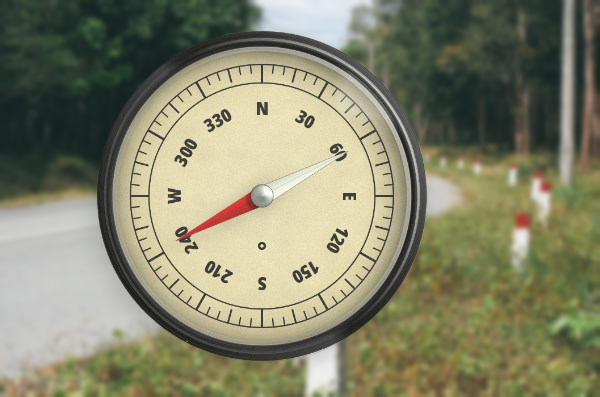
242.5 (°)
